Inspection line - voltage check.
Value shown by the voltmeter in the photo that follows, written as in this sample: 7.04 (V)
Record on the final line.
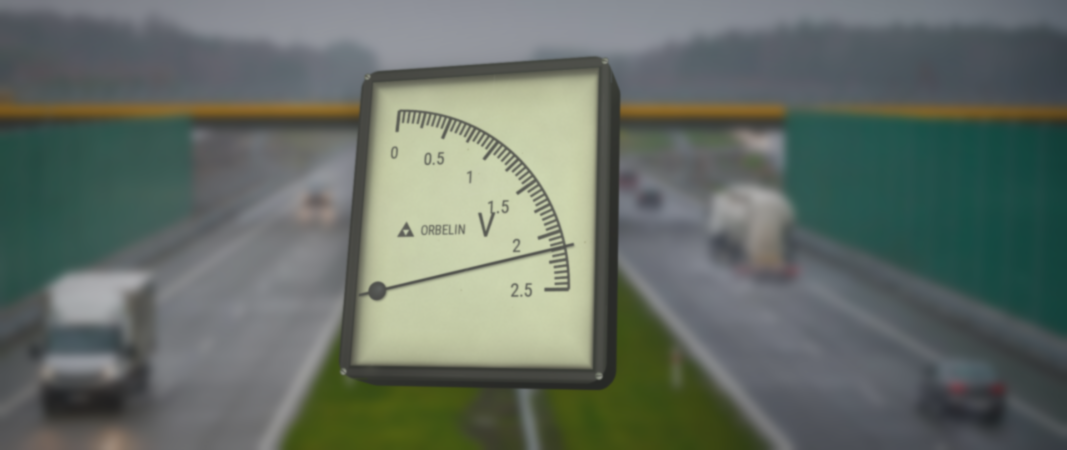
2.15 (V)
